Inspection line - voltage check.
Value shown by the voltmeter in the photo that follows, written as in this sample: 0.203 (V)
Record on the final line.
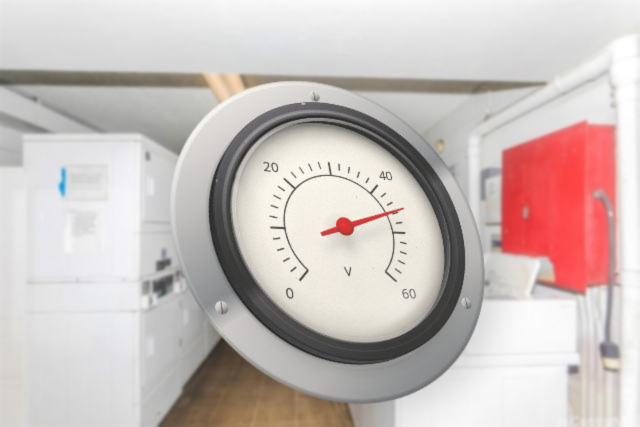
46 (V)
